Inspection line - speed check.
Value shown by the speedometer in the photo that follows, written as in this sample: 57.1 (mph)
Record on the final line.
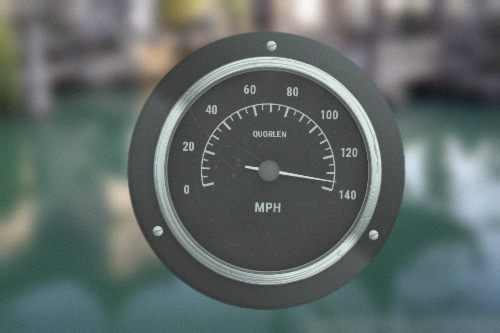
135 (mph)
